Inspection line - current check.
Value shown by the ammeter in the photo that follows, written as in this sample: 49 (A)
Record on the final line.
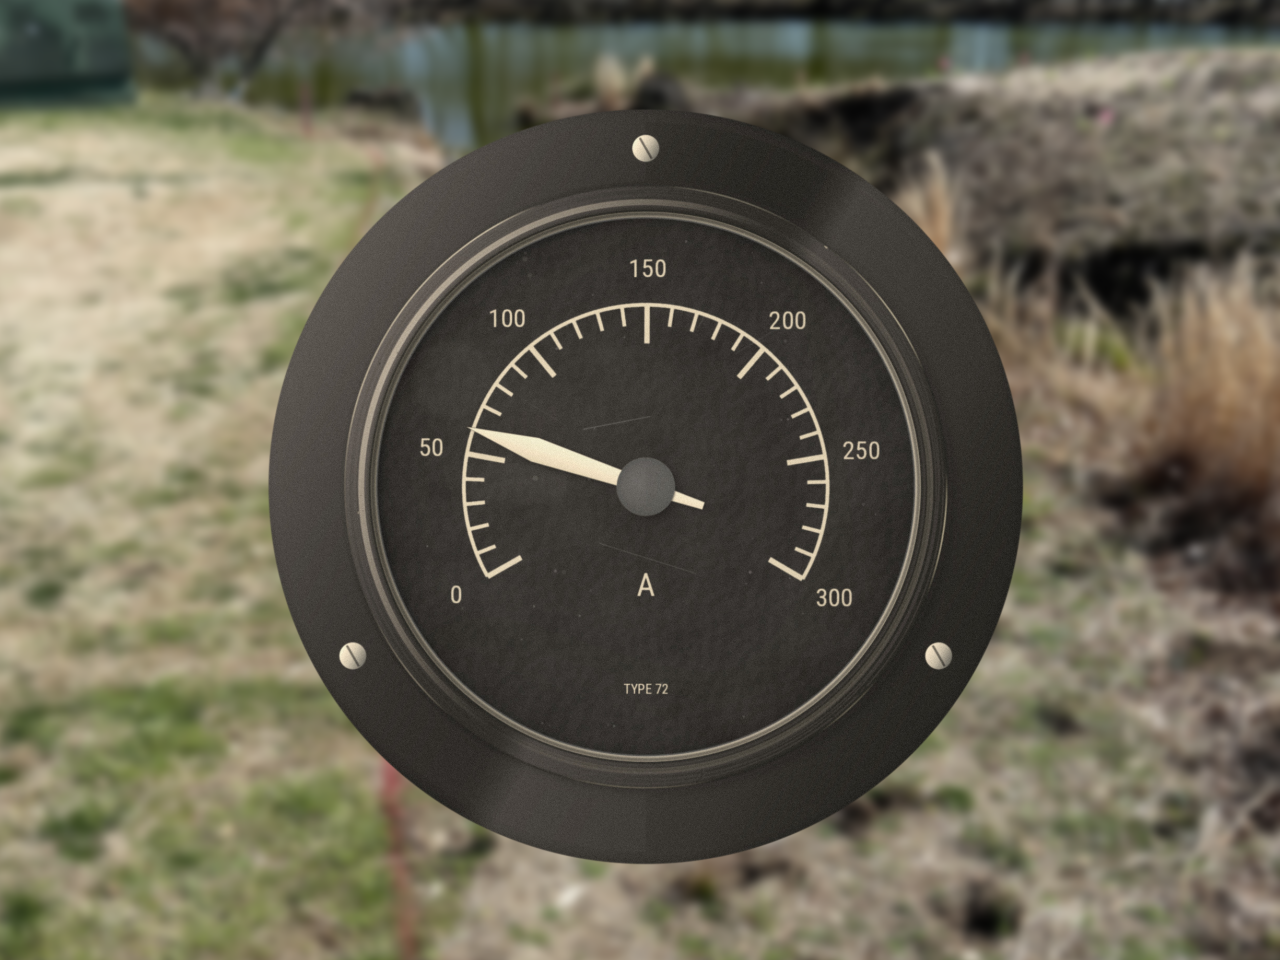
60 (A)
